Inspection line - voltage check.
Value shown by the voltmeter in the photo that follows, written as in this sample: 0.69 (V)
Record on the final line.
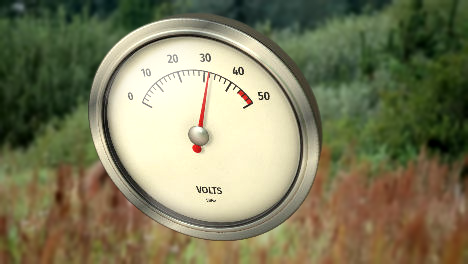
32 (V)
